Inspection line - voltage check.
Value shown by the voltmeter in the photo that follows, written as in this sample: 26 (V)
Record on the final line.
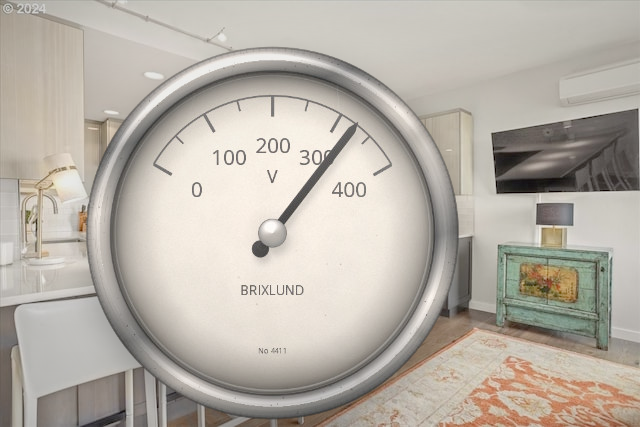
325 (V)
